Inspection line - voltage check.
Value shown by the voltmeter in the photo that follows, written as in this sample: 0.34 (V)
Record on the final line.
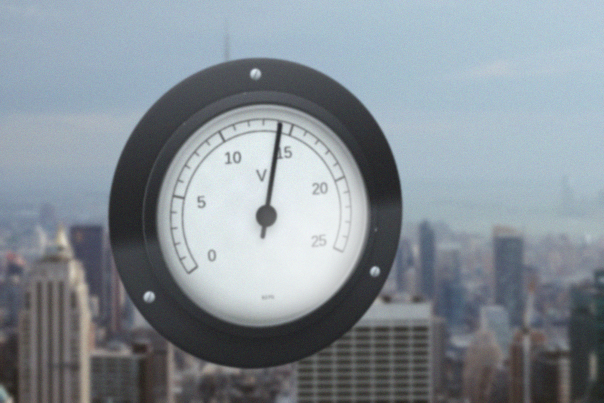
14 (V)
